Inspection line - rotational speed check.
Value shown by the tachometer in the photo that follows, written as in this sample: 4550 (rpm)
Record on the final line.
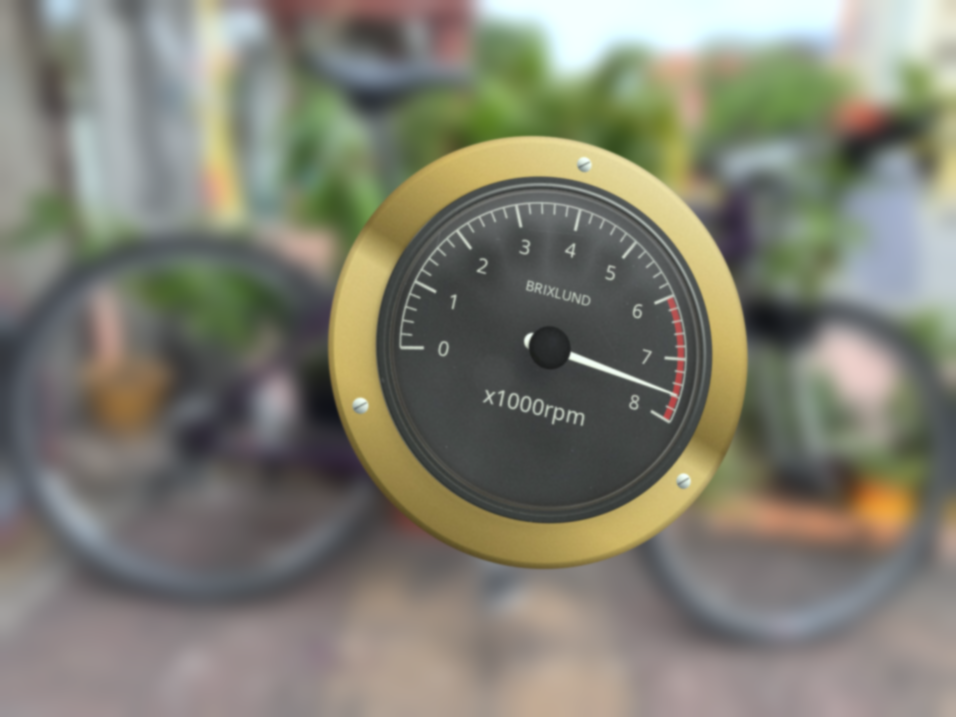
7600 (rpm)
